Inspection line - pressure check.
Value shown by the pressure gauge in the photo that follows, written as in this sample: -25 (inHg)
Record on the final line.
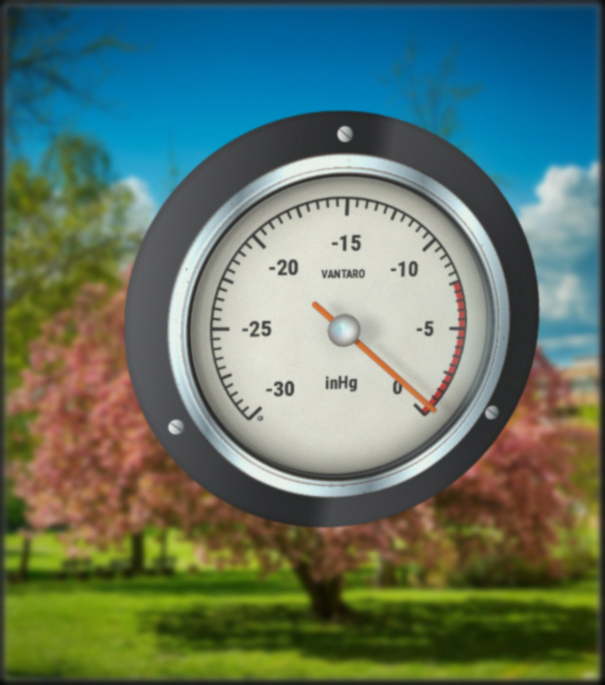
-0.5 (inHg)
